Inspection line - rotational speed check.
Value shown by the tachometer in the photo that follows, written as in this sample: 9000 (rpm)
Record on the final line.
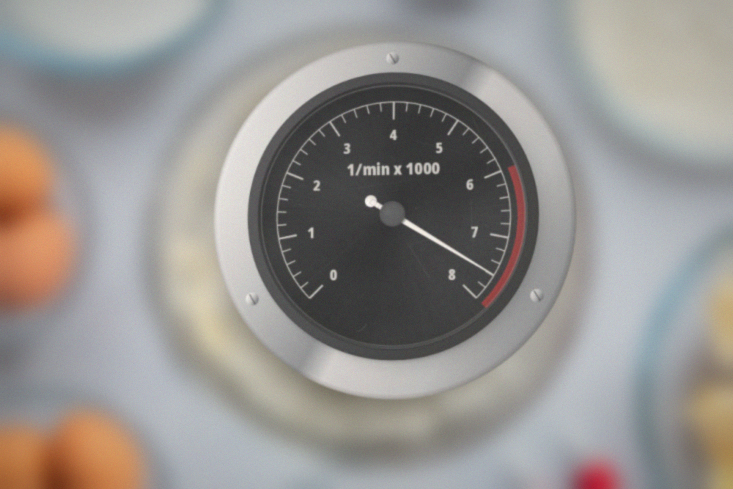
7600 (rpm)
